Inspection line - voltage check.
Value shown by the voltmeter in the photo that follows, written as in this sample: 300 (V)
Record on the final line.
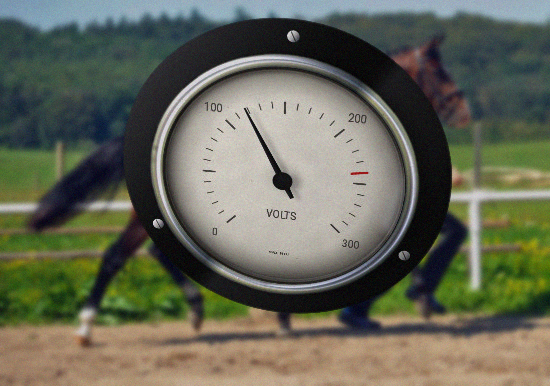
120 (V)
